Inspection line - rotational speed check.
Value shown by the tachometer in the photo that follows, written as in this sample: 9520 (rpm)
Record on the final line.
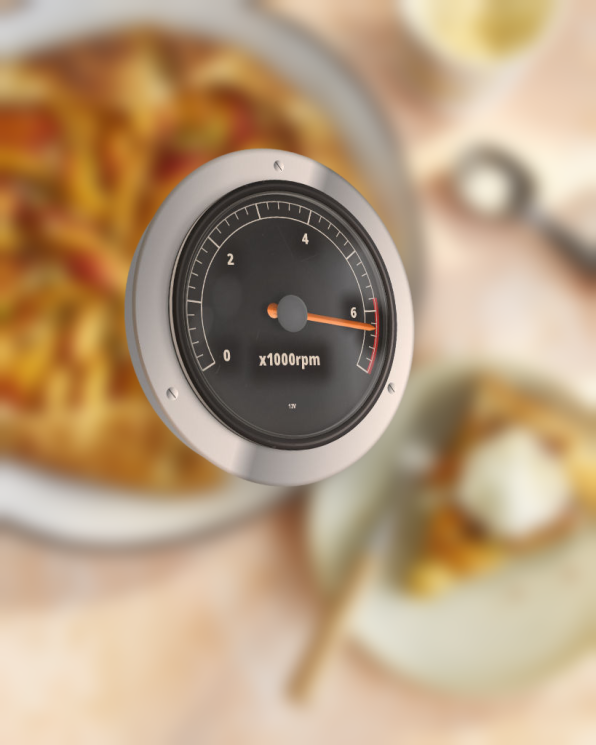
6300 (rpm)
